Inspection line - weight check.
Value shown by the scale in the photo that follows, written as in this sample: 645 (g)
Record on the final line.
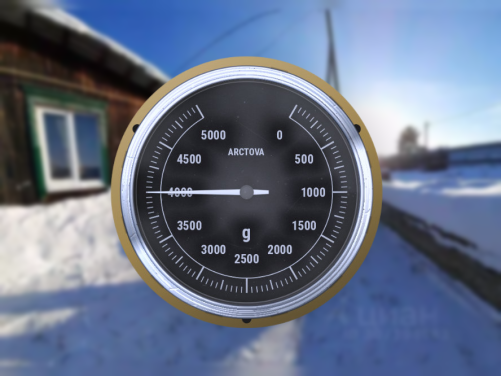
4000 (g)
